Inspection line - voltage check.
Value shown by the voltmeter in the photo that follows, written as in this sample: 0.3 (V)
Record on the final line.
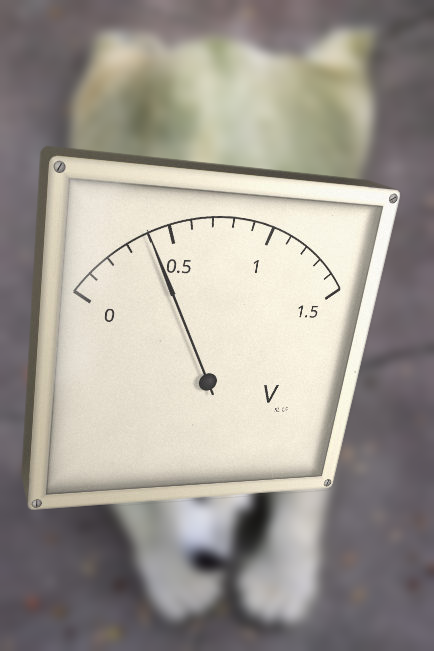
0.4 (V)
